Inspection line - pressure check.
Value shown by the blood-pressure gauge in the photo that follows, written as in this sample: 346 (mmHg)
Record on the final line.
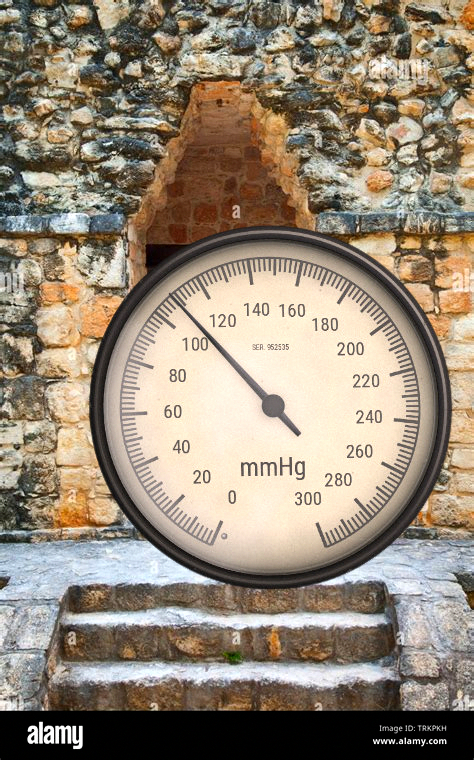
108 (mmHg)
